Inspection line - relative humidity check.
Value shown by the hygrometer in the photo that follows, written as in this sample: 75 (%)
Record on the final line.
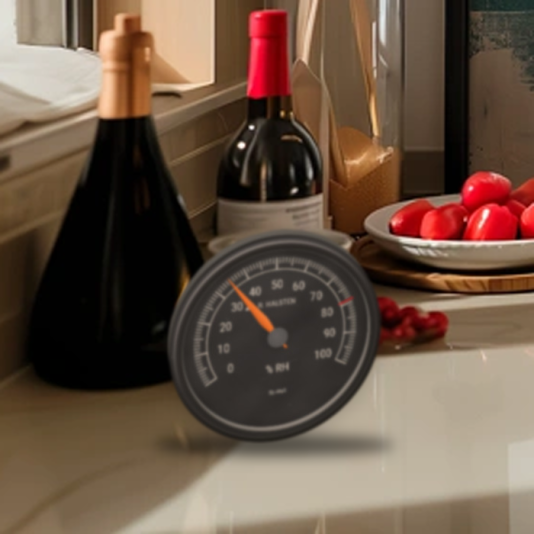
35 (%)
